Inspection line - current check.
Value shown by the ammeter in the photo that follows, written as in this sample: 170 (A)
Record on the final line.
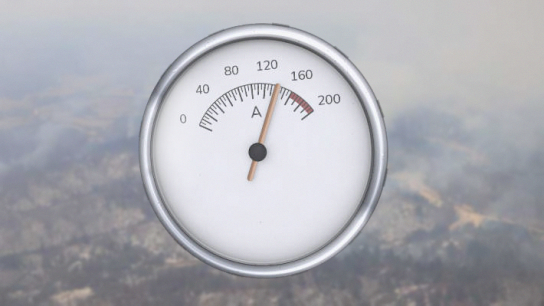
140 (A)
